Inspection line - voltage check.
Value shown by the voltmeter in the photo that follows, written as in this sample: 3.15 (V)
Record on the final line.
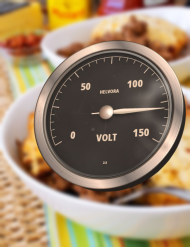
130 (V)
